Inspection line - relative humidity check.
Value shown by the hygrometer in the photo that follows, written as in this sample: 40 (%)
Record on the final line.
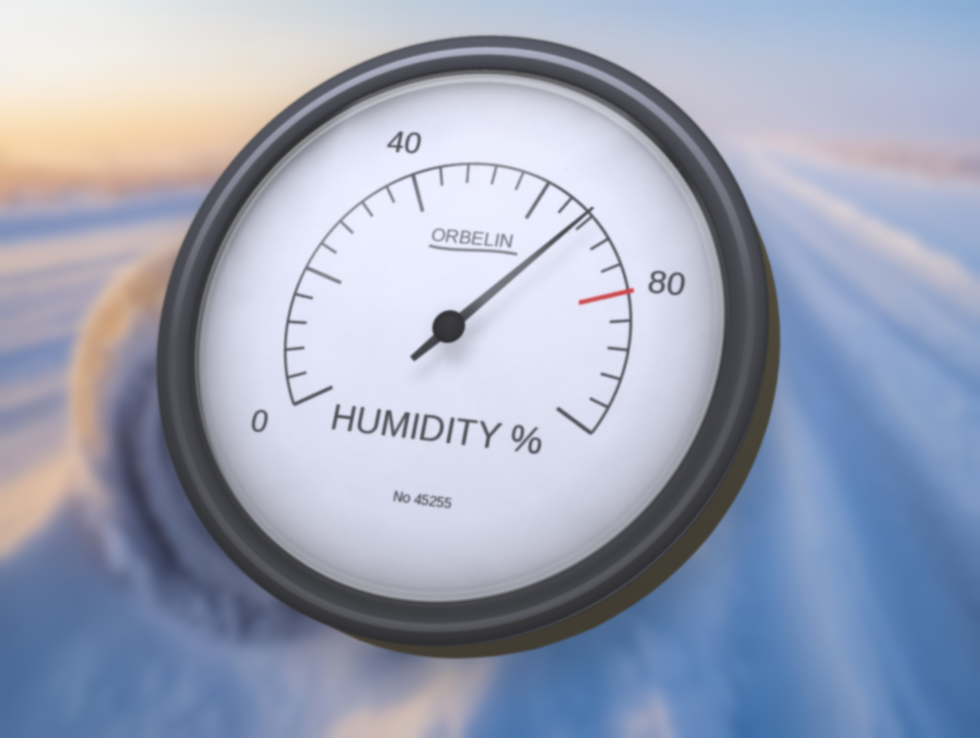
68 (%)
